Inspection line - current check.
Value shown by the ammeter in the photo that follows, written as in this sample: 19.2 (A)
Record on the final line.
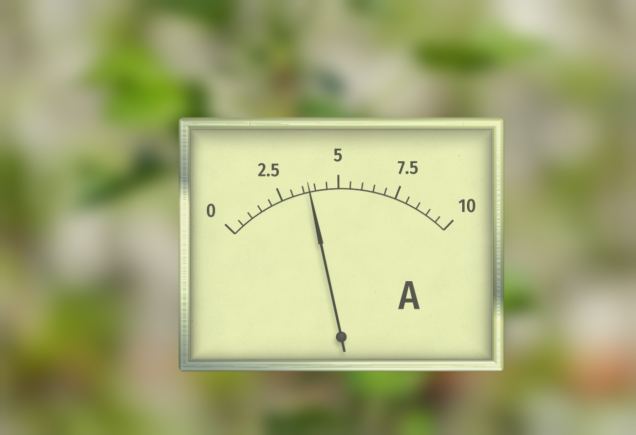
3.75 (A)
